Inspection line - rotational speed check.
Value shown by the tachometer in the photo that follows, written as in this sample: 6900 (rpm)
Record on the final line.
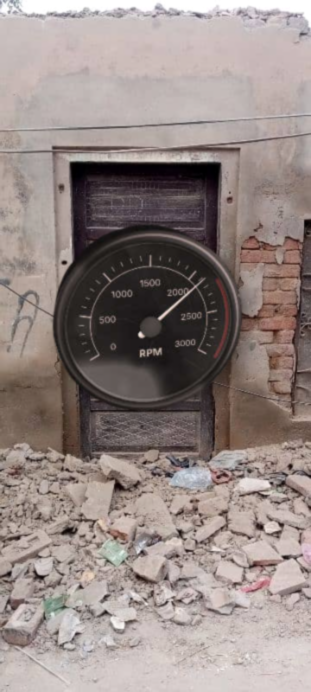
2100 (rpm)
